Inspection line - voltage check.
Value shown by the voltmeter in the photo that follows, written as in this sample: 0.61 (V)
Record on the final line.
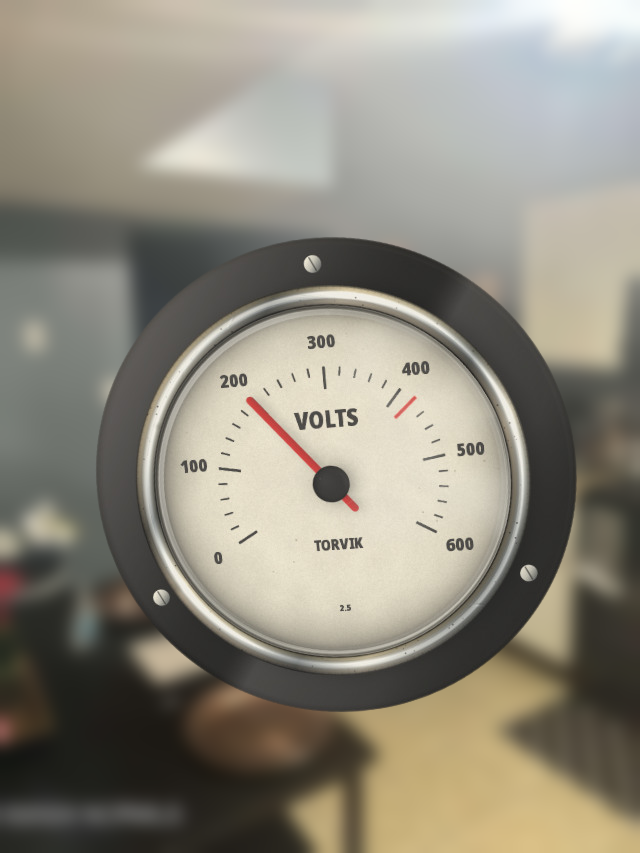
200 (V)
